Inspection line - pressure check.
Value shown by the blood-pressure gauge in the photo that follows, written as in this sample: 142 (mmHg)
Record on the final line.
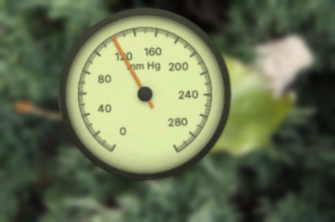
120 (mmHg)
